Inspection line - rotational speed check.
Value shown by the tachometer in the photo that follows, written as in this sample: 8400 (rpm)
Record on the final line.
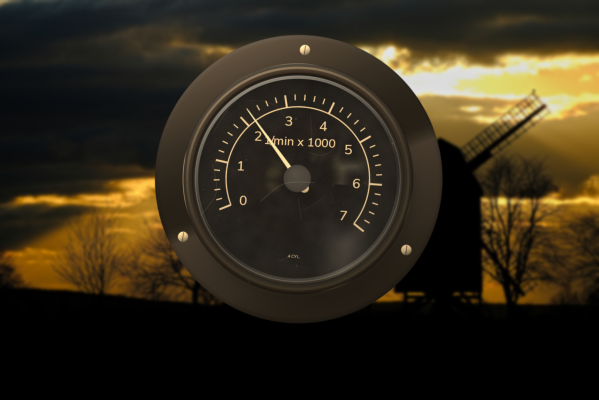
2200 (rpm)
